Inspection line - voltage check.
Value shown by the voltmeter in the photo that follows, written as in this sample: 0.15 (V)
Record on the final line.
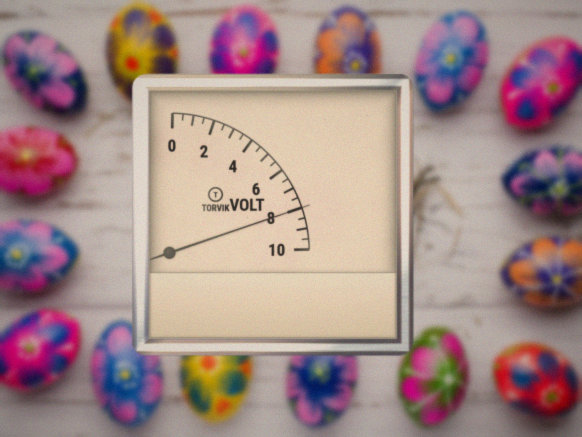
8 (V)
